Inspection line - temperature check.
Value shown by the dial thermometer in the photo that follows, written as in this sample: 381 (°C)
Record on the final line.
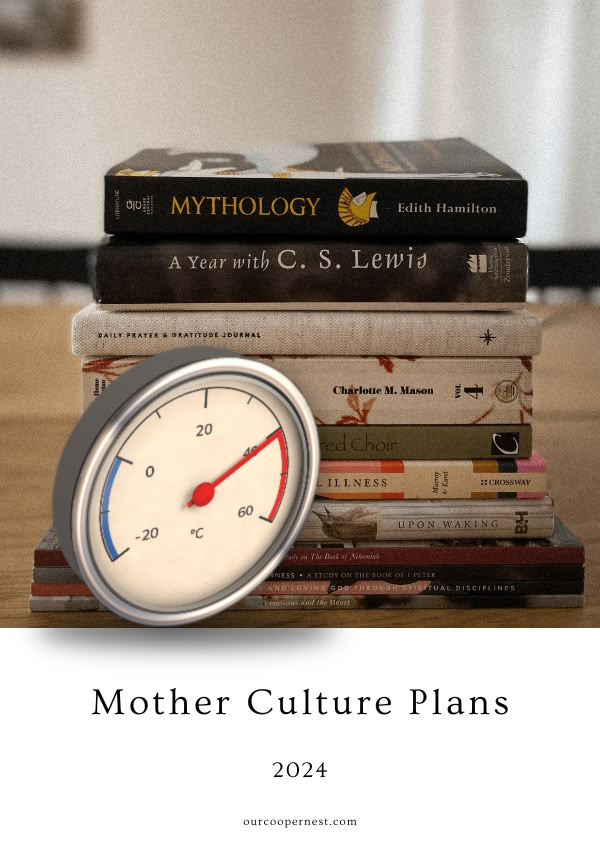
40 (°C)
